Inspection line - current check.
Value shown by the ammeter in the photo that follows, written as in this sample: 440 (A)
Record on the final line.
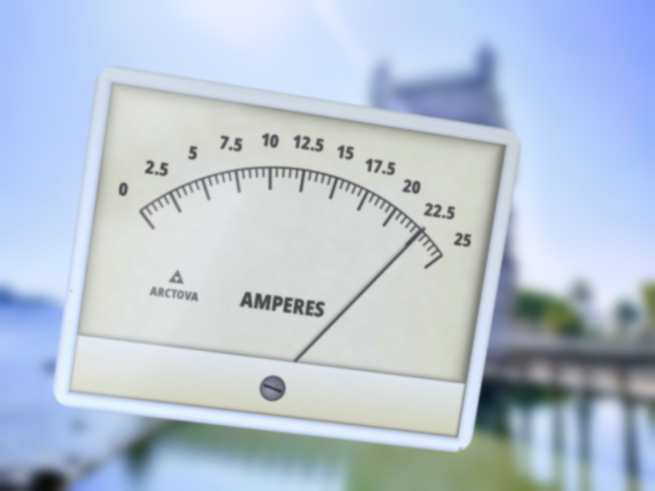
22.5 (A)
